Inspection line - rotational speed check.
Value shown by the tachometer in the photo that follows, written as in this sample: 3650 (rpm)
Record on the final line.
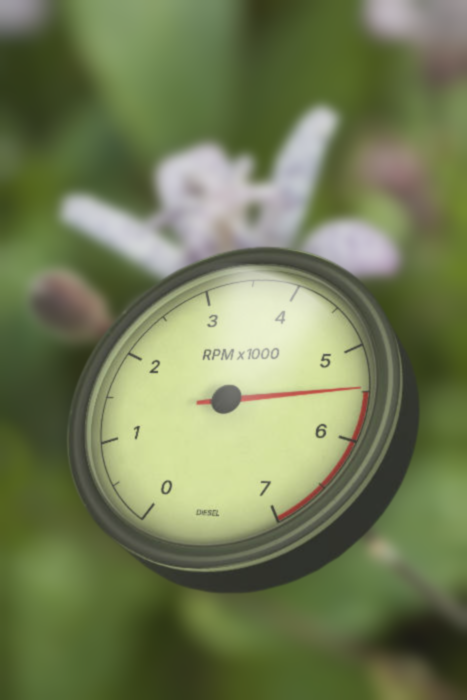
5500 (rpm)
